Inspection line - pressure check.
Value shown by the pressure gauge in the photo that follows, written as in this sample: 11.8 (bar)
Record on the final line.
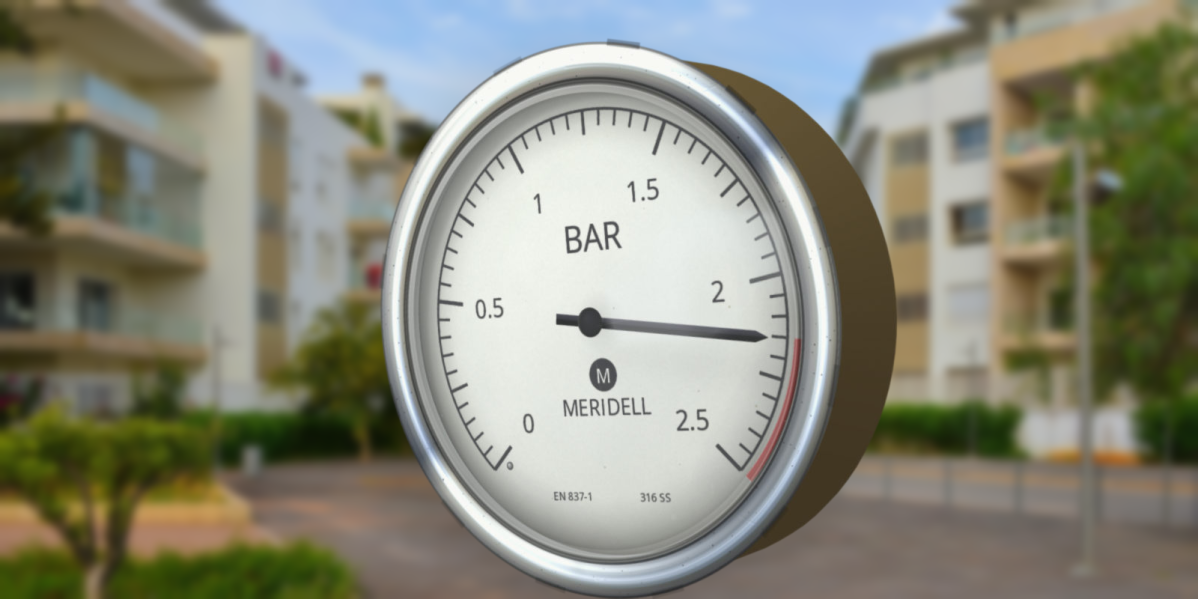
2.15 (bar)
